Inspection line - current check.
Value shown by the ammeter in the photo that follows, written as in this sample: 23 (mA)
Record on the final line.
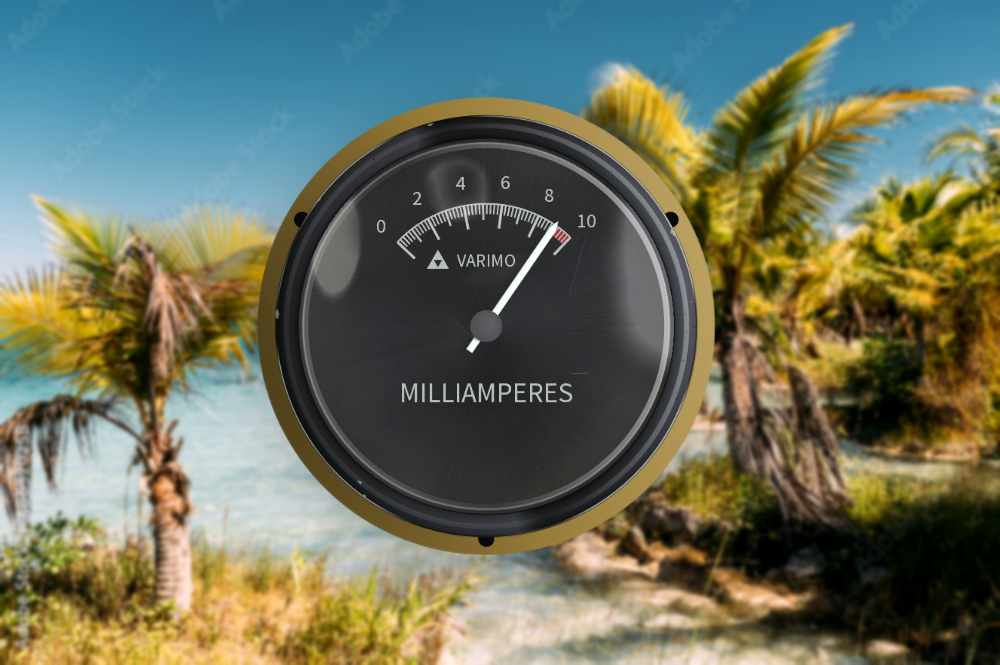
9 (mA)
